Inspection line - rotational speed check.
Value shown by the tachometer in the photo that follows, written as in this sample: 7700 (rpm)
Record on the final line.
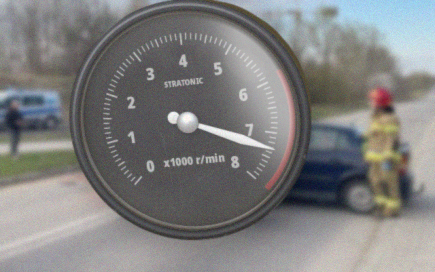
7300 (rpm)
